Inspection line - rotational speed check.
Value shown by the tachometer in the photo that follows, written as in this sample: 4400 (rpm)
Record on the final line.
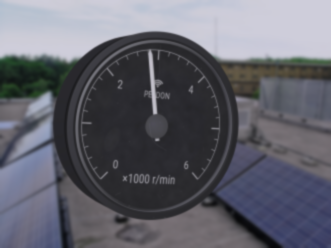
2800 (rpm)
